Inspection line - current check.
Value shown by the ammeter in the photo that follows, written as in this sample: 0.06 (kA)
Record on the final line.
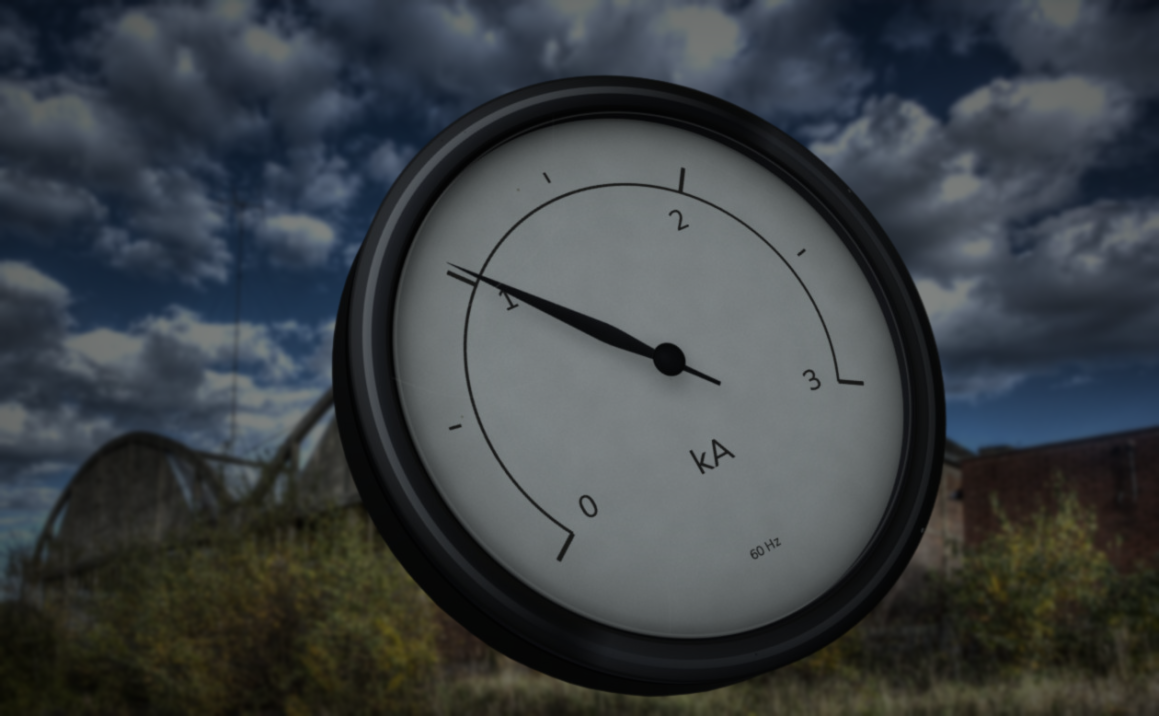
1 (kA)
